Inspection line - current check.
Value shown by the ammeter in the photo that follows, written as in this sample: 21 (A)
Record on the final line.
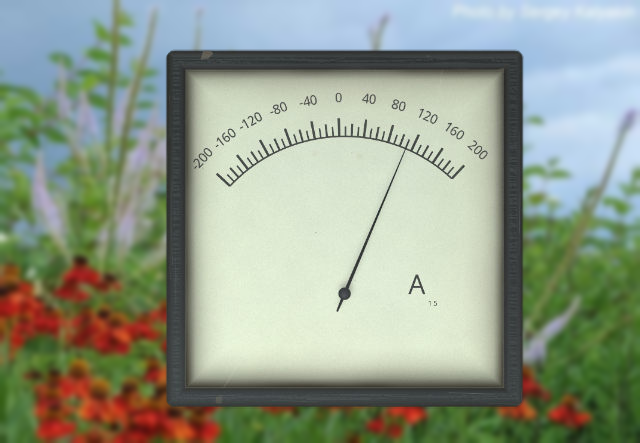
110 (A)
